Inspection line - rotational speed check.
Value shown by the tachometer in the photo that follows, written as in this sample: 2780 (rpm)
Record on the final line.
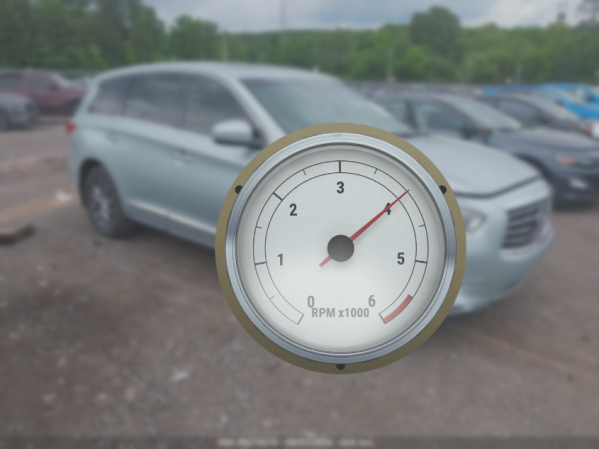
4000 (rpm)
